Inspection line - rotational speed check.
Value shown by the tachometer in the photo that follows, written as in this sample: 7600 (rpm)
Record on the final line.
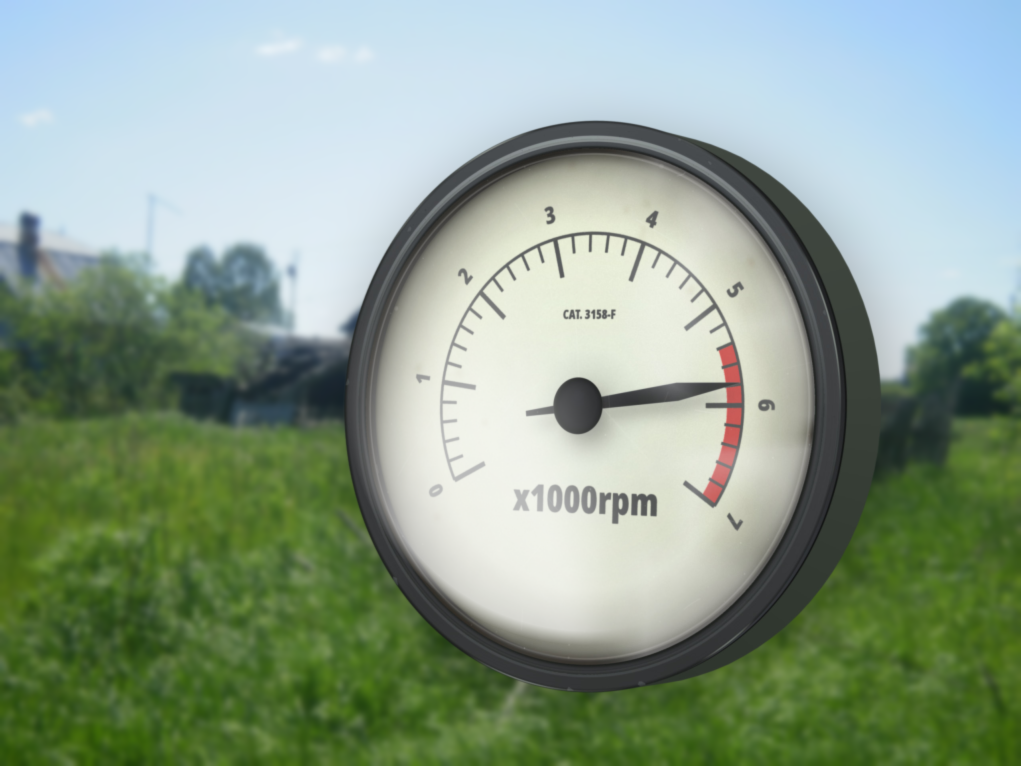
5800 (rpm)
